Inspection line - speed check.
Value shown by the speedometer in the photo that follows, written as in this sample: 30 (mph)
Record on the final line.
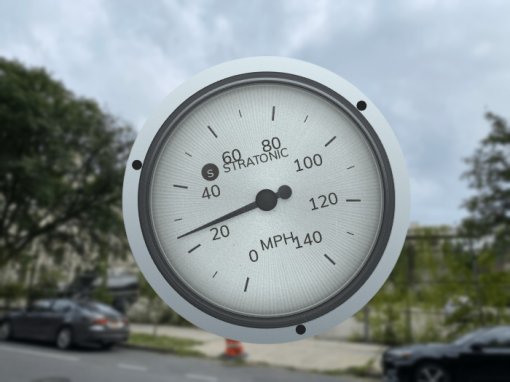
25 (mph)
